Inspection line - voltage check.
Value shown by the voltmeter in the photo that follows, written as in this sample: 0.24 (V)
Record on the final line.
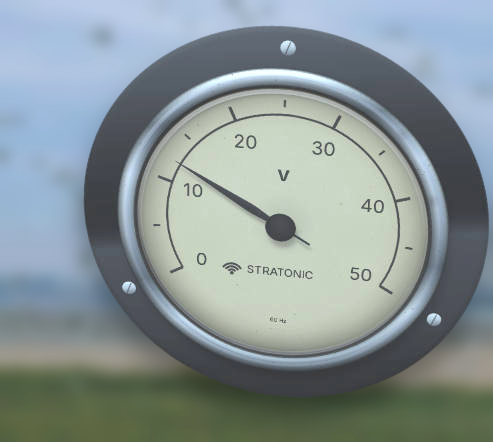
12.5 (V)
